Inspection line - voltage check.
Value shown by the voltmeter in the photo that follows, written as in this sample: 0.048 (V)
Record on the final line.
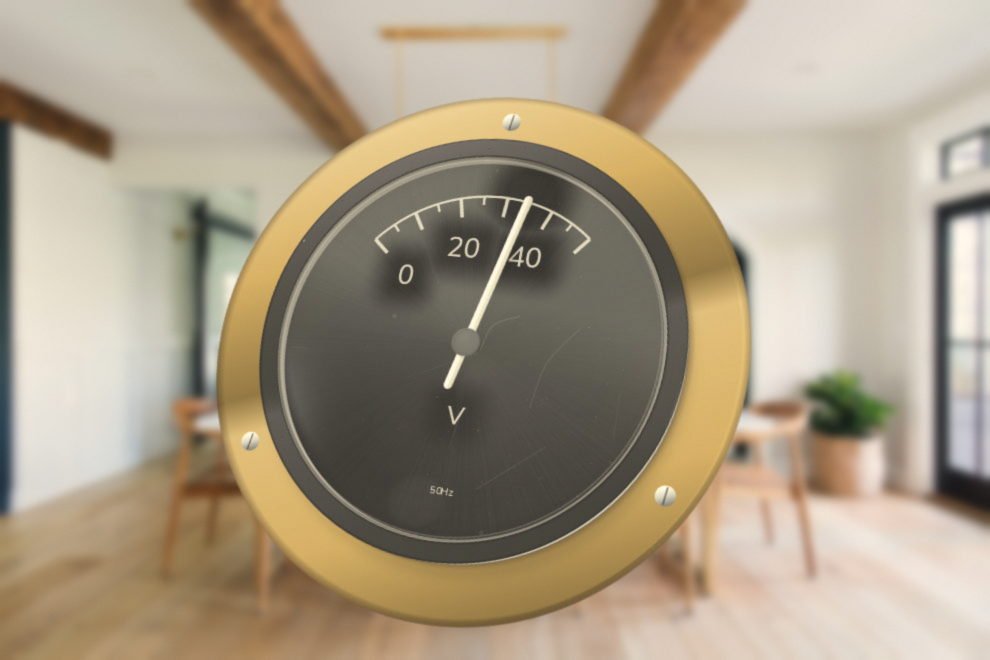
35 (V)
